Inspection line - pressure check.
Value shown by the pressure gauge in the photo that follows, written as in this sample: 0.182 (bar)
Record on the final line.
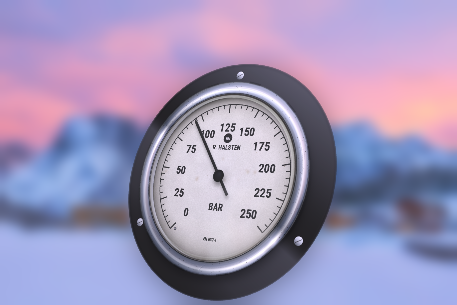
95 (bar)
